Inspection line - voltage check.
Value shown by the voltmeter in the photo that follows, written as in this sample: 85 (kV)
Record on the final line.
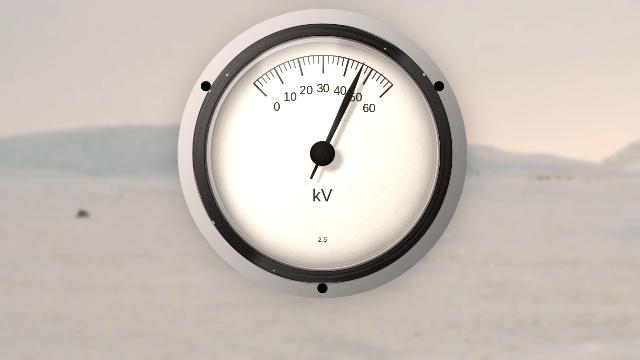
46 (kV)
